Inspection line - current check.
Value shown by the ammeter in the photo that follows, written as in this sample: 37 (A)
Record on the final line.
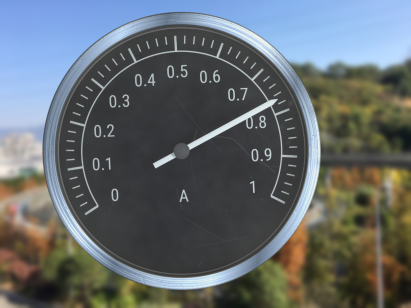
0.77 (A)
